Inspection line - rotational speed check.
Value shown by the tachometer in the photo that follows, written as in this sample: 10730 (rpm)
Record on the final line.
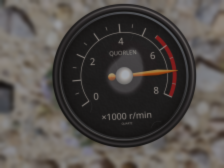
7000 (rpm)
